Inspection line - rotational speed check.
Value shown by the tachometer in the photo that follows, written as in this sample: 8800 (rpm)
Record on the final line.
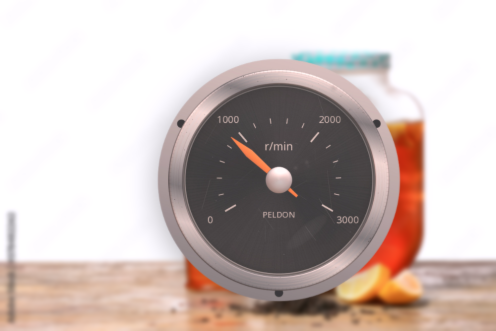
900 (rpm)
